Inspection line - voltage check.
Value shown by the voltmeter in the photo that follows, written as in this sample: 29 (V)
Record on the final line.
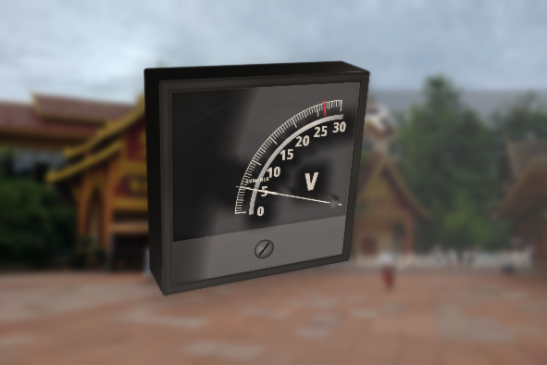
5 (V)
